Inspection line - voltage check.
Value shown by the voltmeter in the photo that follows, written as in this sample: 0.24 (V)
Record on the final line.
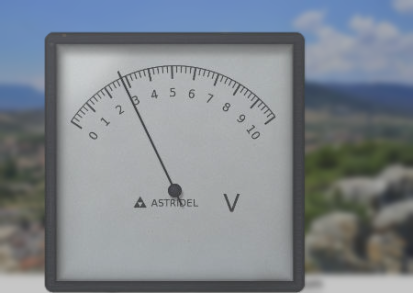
2.8 (V)
